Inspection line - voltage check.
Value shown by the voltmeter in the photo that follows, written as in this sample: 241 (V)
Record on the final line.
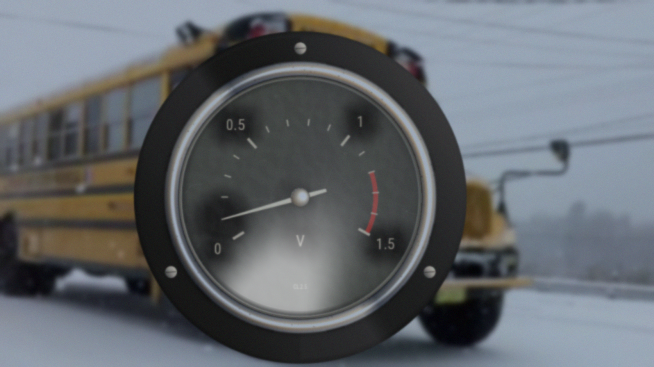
0.1 (V)
